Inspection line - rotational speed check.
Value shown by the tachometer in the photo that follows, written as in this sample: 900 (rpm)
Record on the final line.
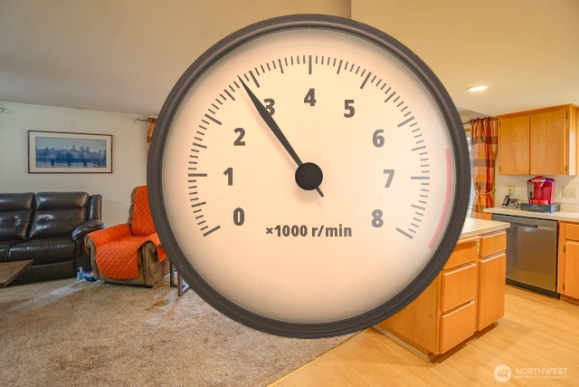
2800 (rpm)
